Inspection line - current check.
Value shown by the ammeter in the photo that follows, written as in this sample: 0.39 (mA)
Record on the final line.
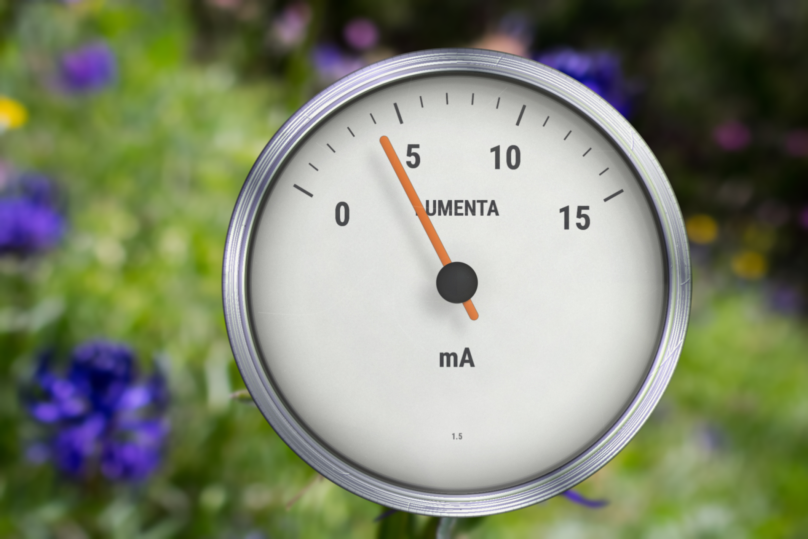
4 (mA)
